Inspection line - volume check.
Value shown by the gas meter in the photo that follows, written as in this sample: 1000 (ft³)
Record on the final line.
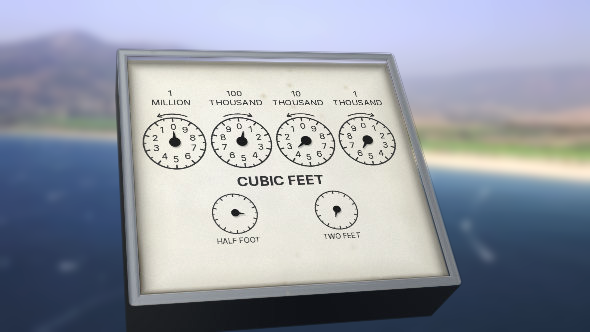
3600 (ft³)
